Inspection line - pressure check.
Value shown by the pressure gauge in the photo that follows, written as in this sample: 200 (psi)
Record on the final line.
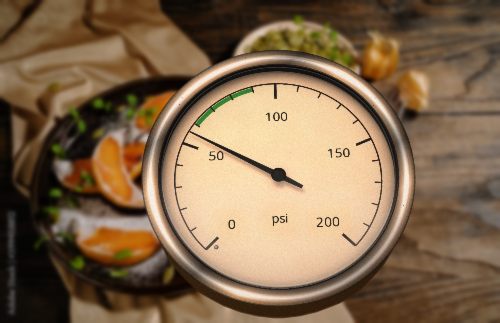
55 (psi)
